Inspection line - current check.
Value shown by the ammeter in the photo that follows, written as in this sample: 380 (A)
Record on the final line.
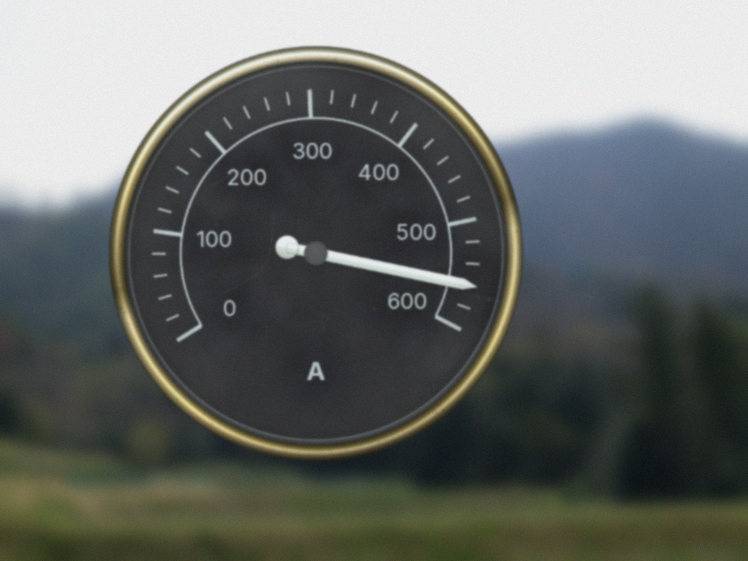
560 (A)
